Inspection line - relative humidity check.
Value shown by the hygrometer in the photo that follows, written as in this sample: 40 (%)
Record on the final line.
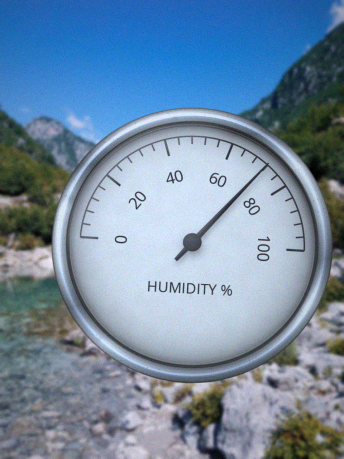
72 (%)
